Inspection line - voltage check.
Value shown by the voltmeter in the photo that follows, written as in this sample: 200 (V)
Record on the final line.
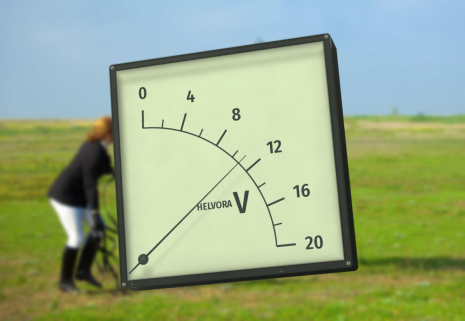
11 (V)
